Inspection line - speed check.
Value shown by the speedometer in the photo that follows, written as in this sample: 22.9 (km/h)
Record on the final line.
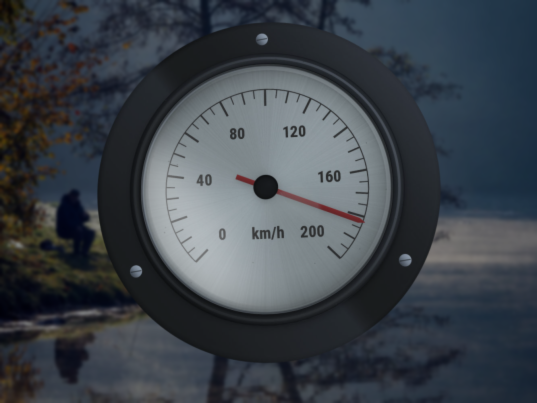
182.5 (km/h)
